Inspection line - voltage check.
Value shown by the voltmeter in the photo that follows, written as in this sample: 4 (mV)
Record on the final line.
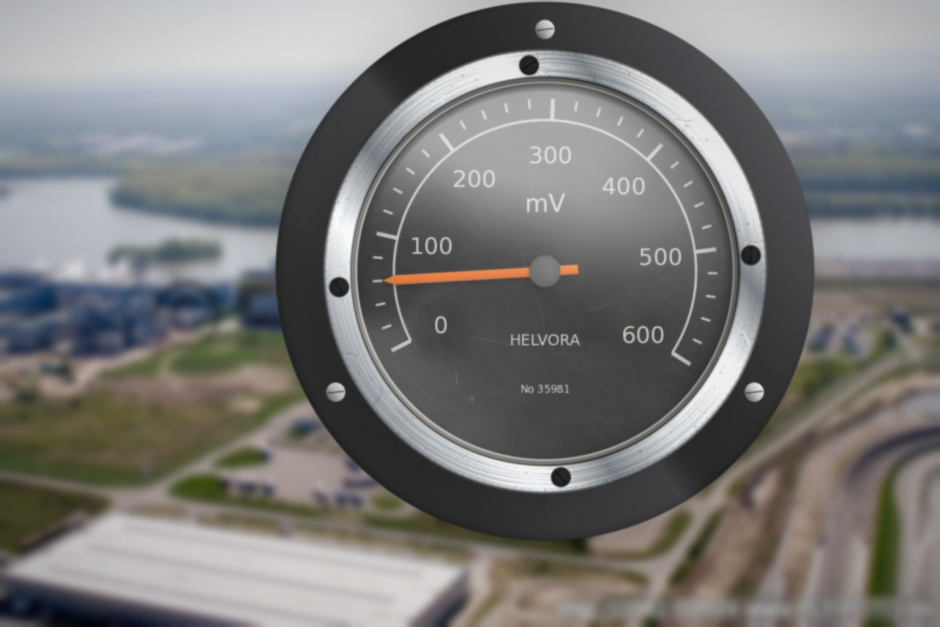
60 (mV)
